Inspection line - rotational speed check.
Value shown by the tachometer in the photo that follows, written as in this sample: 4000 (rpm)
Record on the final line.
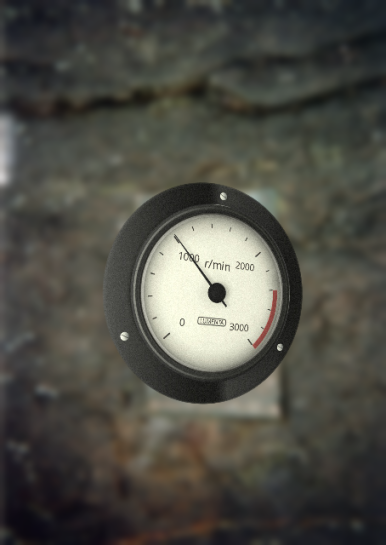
1000 (rpm)
